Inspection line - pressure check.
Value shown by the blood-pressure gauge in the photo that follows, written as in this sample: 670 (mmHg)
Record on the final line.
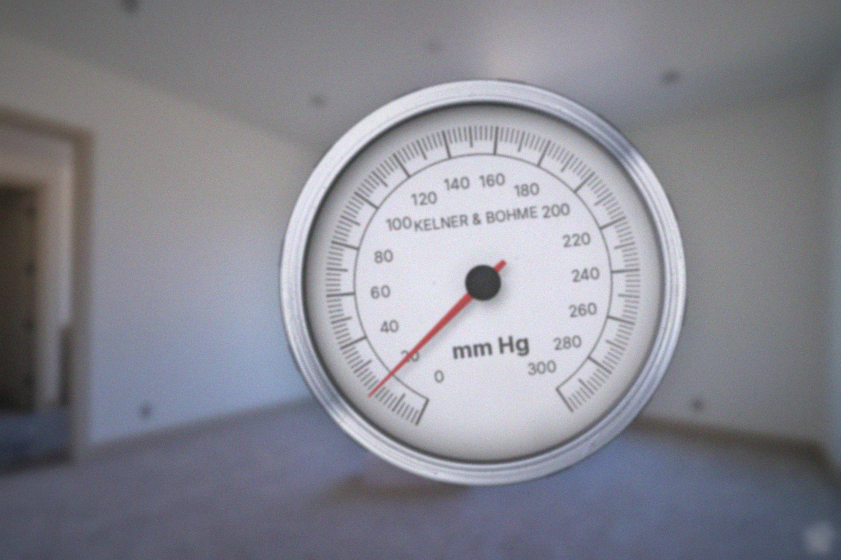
20 (mmHg)
